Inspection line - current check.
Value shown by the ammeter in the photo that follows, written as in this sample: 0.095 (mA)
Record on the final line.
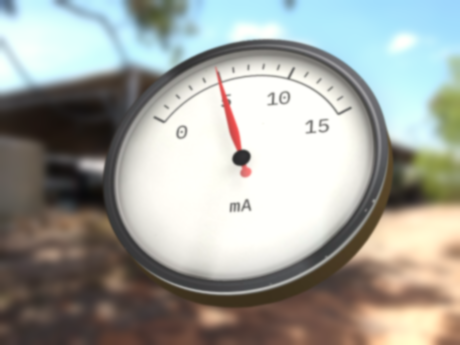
5 (mA)
